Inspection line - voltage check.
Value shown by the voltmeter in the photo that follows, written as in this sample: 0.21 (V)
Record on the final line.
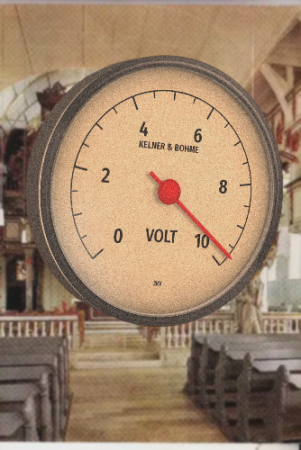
9.75 (V)
